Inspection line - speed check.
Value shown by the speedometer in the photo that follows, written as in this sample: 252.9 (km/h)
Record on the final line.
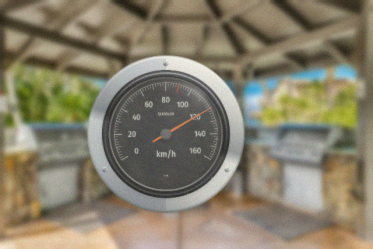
120 (km/h)
